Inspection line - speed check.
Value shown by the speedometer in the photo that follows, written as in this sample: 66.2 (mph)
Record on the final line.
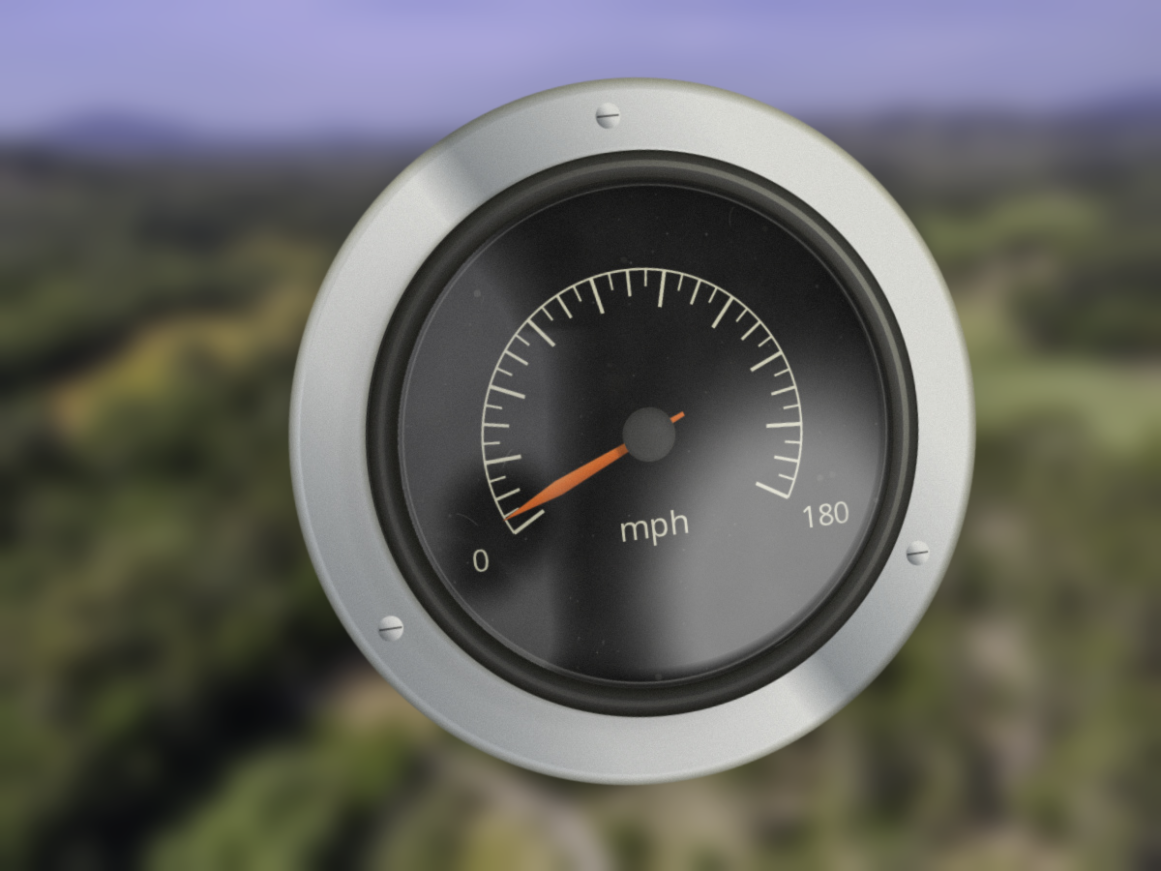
5 (mph)
